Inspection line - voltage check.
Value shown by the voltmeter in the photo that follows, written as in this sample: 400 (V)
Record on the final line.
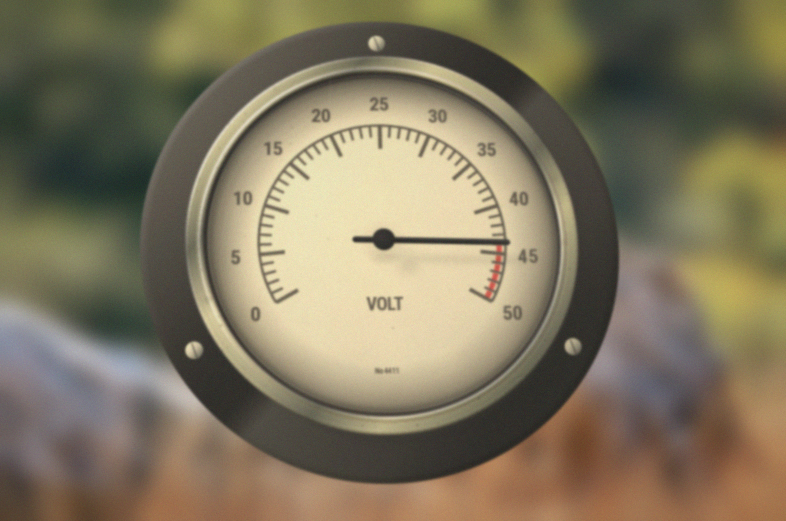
44 (V)
